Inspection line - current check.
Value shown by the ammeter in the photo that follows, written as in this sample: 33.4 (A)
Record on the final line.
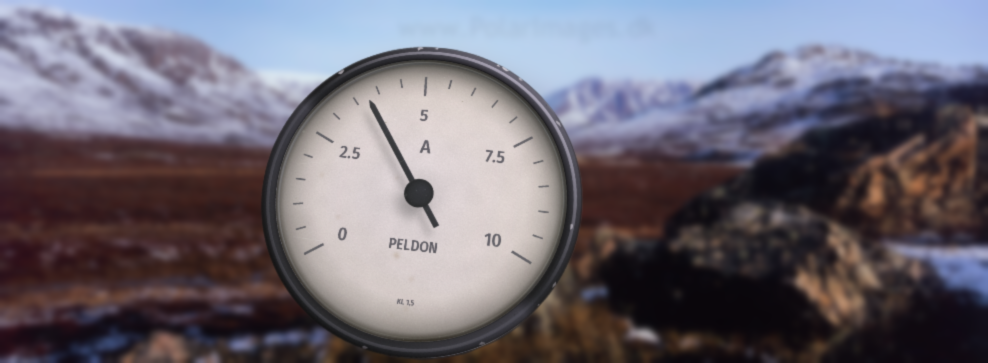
3.75 (A)
